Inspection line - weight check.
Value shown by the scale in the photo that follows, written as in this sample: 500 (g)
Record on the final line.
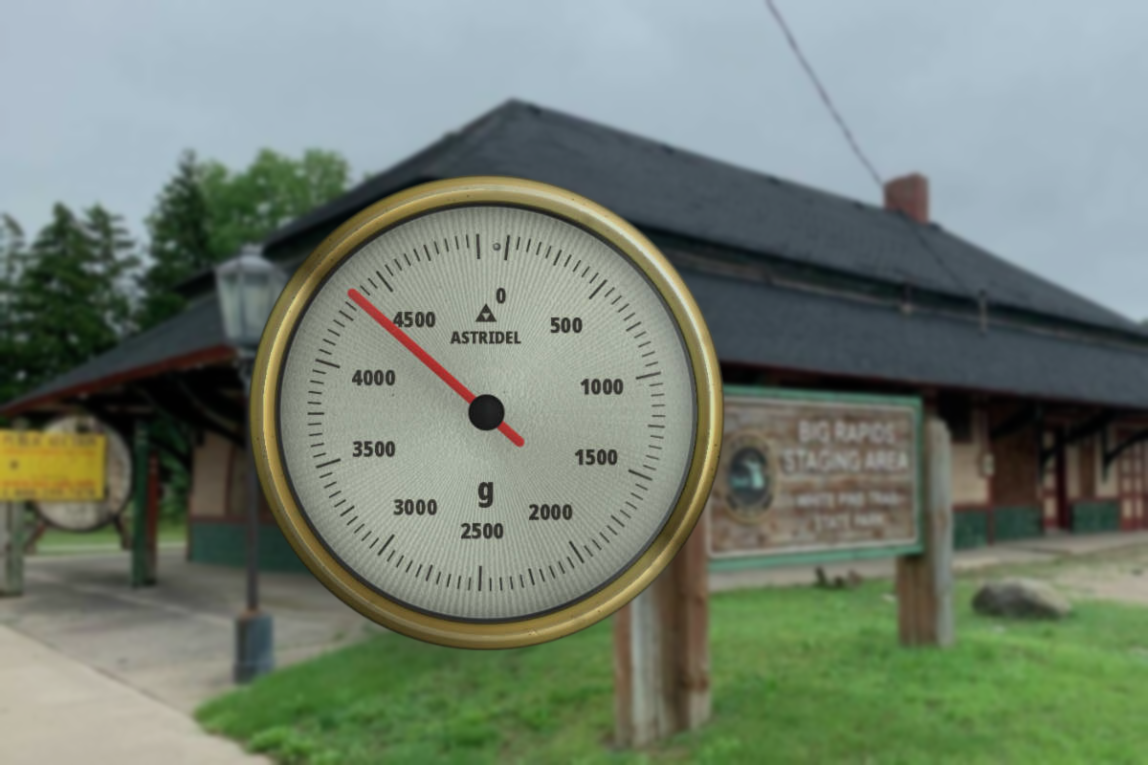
4350 (g)
